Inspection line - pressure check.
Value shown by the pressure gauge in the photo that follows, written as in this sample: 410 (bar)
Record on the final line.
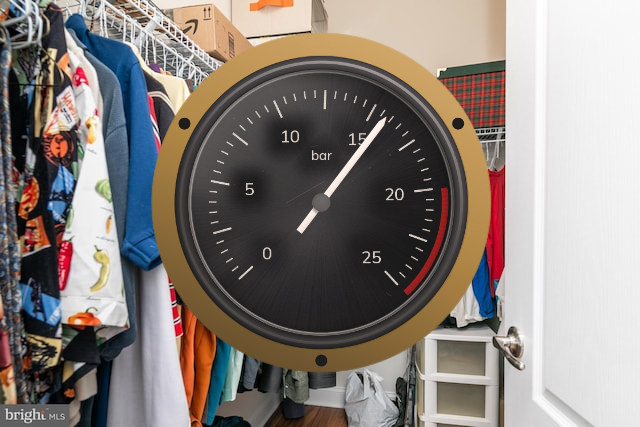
15.75 (bar)
